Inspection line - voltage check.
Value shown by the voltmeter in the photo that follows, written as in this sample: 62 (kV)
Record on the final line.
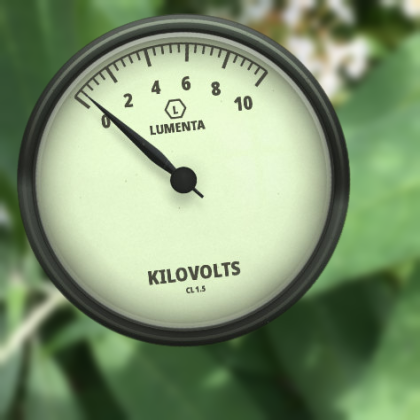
0.4 (kV)
